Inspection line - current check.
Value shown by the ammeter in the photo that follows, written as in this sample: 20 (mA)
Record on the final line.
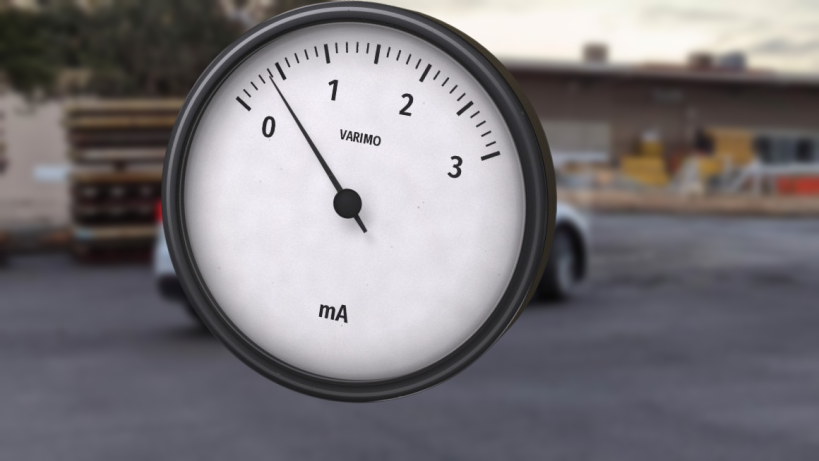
0.4 (mA)
